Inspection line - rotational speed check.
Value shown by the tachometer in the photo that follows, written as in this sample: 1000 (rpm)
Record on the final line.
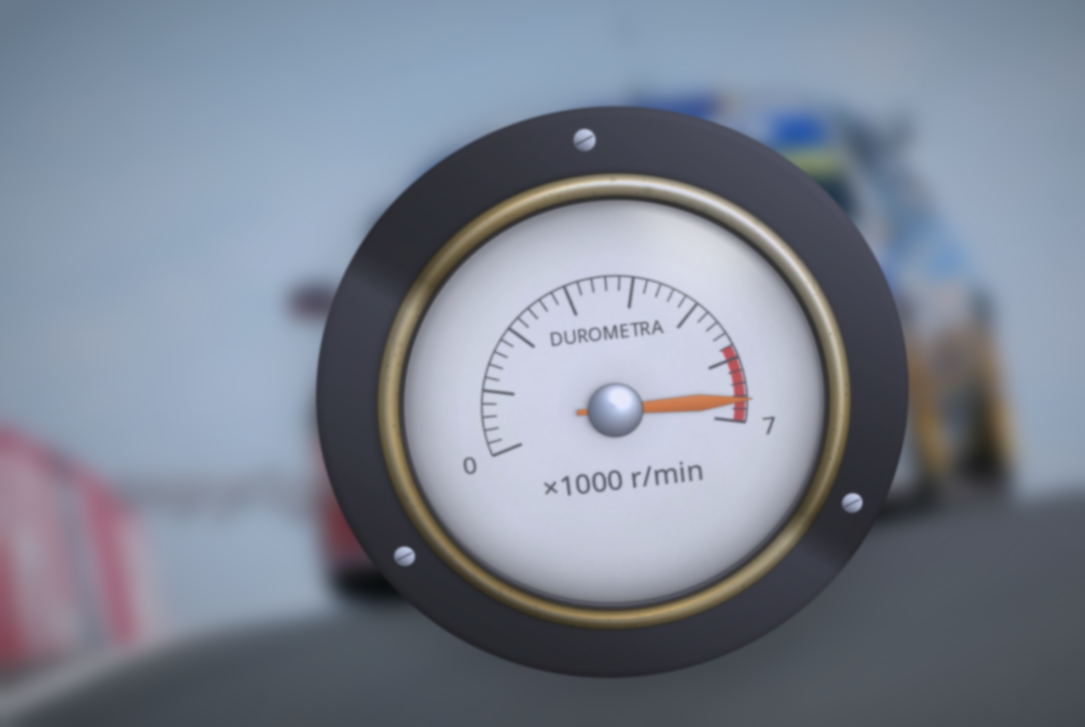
6600 (rpm)
